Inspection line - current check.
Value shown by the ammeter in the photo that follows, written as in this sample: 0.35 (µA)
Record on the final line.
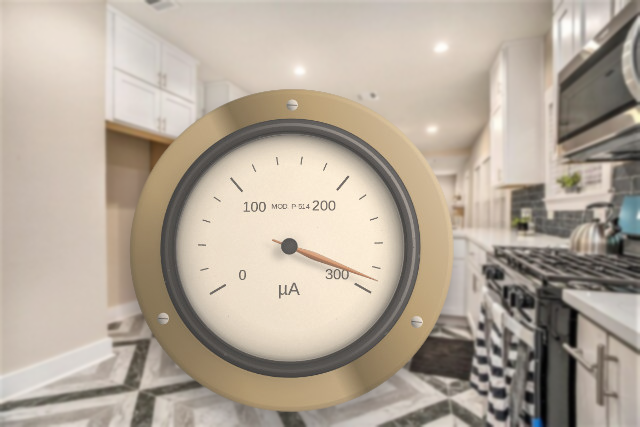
290 (µA)
